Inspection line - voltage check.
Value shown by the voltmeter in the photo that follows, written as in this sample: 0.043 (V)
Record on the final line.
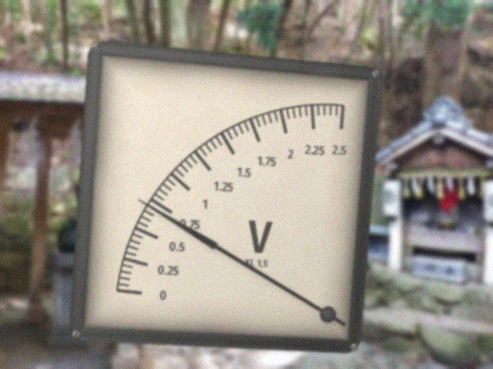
0.7 (V)
